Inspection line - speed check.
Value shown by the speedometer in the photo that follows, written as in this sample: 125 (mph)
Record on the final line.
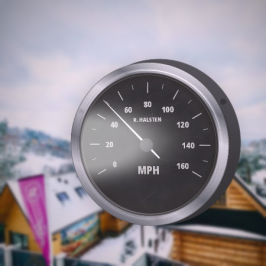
50 (mph)
